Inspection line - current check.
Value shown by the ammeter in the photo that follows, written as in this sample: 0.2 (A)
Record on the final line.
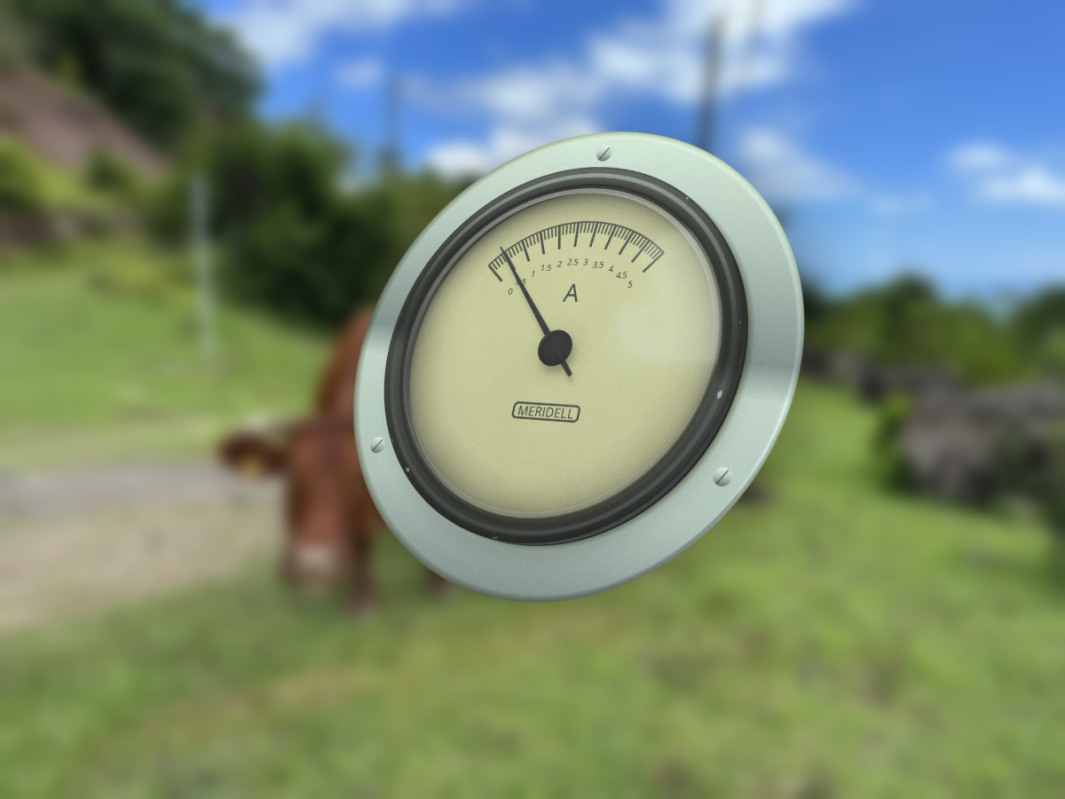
0.5 (A)
